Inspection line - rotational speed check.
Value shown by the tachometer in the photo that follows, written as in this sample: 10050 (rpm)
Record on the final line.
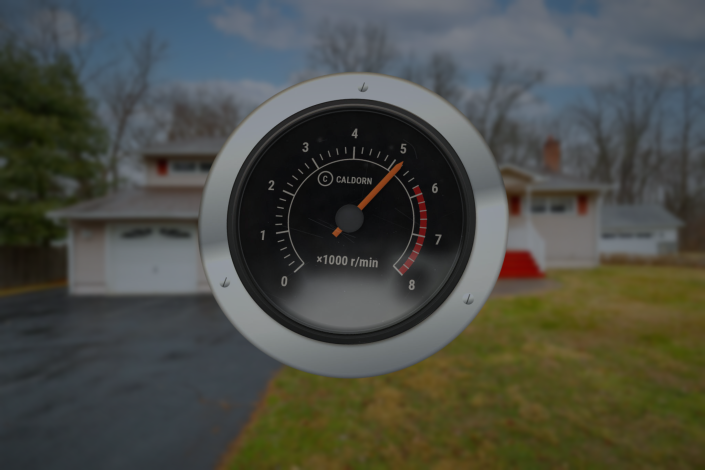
5200 (rpm)
